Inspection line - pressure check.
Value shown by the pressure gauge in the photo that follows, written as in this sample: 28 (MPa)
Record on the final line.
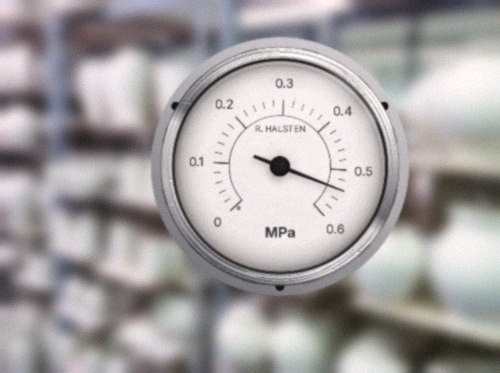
0.54 (MPa)
